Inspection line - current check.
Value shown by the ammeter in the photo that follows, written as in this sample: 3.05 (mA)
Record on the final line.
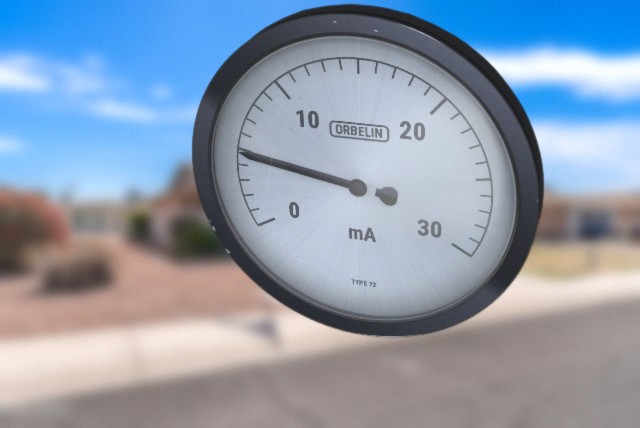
5 (mA)
